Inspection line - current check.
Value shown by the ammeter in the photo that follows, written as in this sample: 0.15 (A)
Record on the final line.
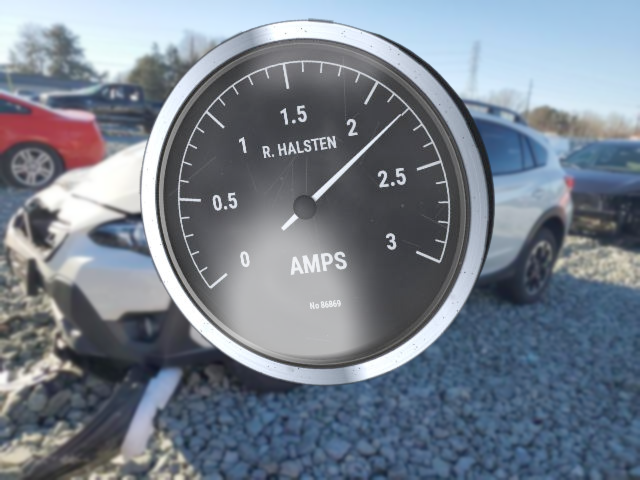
2.2 (A)
